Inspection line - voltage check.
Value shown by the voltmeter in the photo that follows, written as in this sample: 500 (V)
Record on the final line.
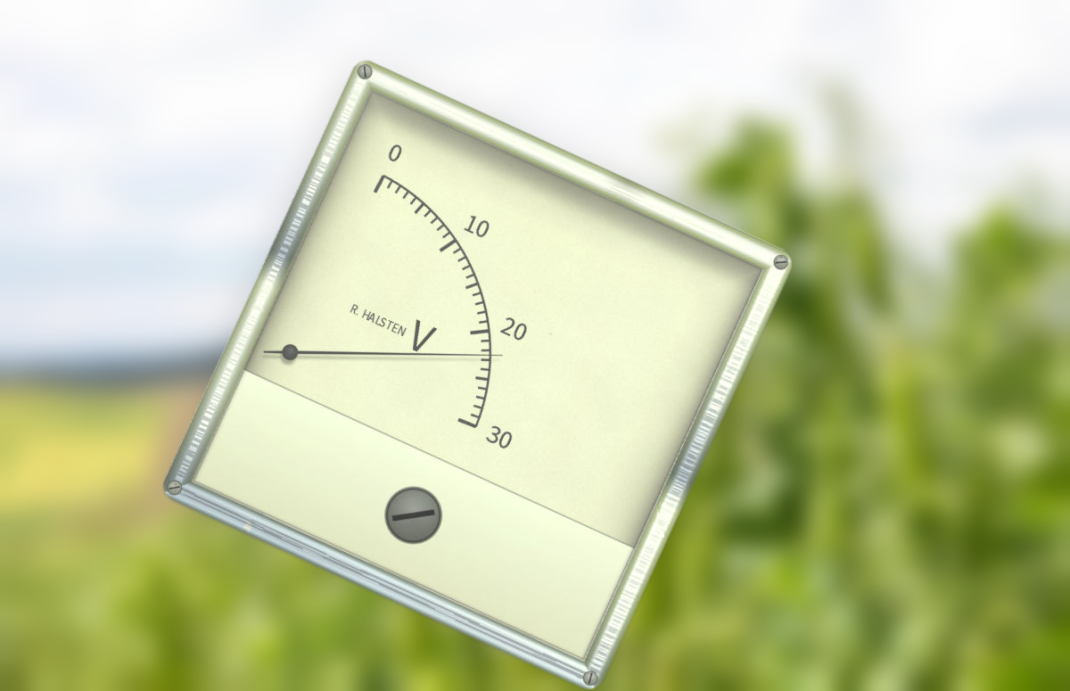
22.5 (V)
